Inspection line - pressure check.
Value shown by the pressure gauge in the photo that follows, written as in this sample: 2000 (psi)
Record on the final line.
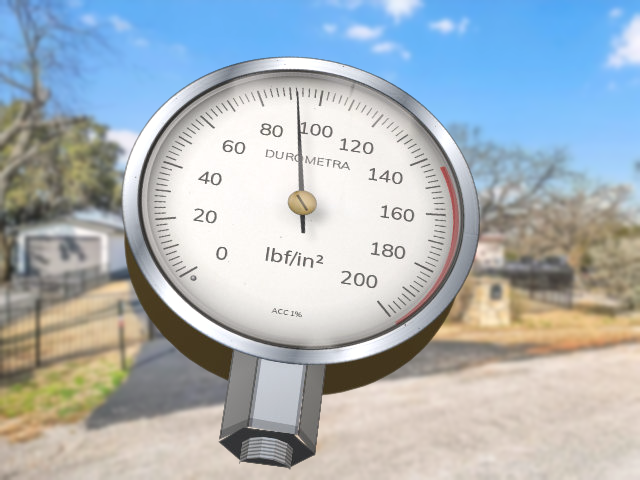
92 (psi)
